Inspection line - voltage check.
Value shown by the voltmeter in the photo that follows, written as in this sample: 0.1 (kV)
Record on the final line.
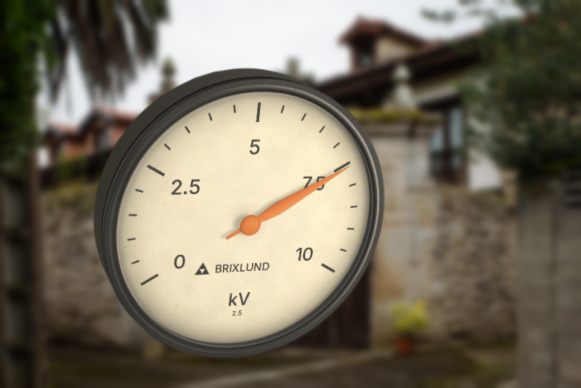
7.5 (kV)
